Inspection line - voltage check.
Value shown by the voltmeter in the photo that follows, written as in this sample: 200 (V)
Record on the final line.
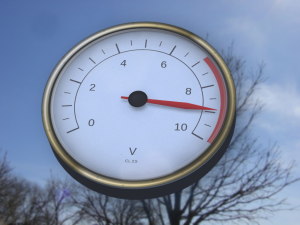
9 (V)
